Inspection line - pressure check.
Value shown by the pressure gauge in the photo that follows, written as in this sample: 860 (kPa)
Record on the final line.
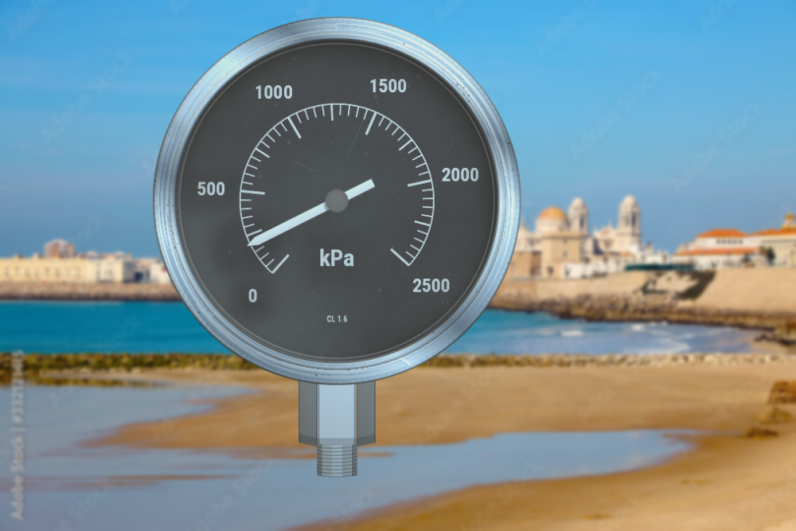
200 (kPa)
